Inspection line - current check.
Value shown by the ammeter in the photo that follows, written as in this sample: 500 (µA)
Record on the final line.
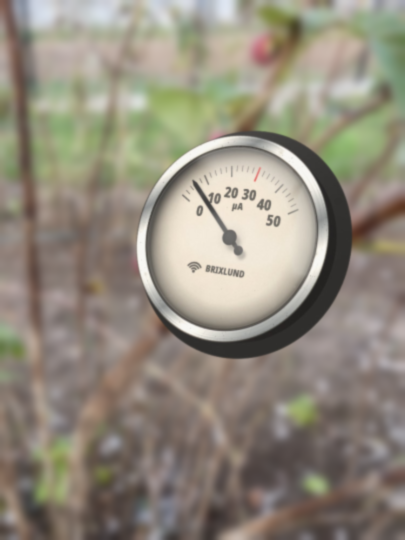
6 (µA)
